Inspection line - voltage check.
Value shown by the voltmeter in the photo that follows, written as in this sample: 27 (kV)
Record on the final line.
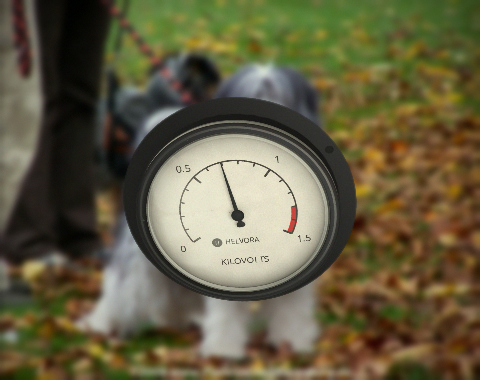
0.7 (kV)
